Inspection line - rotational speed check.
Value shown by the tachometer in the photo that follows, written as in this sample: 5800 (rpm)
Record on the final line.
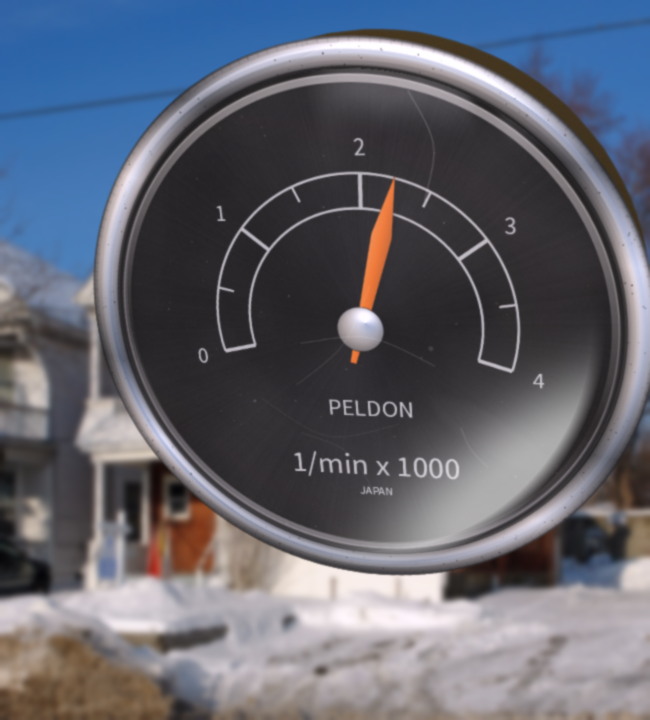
2250 (rpm)
